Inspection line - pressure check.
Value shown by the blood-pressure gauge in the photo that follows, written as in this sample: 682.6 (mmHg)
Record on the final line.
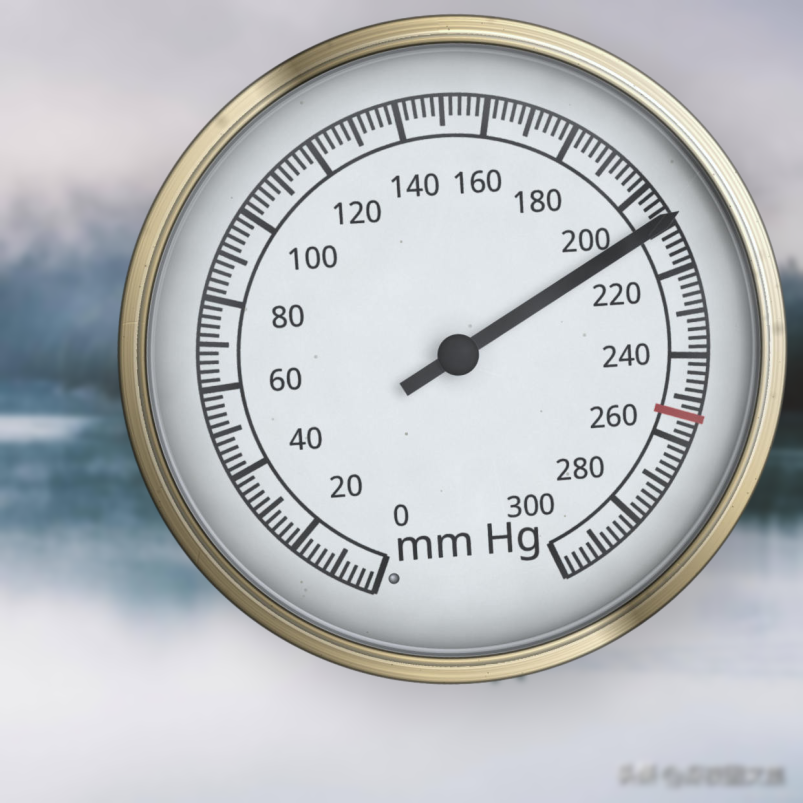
208 (mmHg)
